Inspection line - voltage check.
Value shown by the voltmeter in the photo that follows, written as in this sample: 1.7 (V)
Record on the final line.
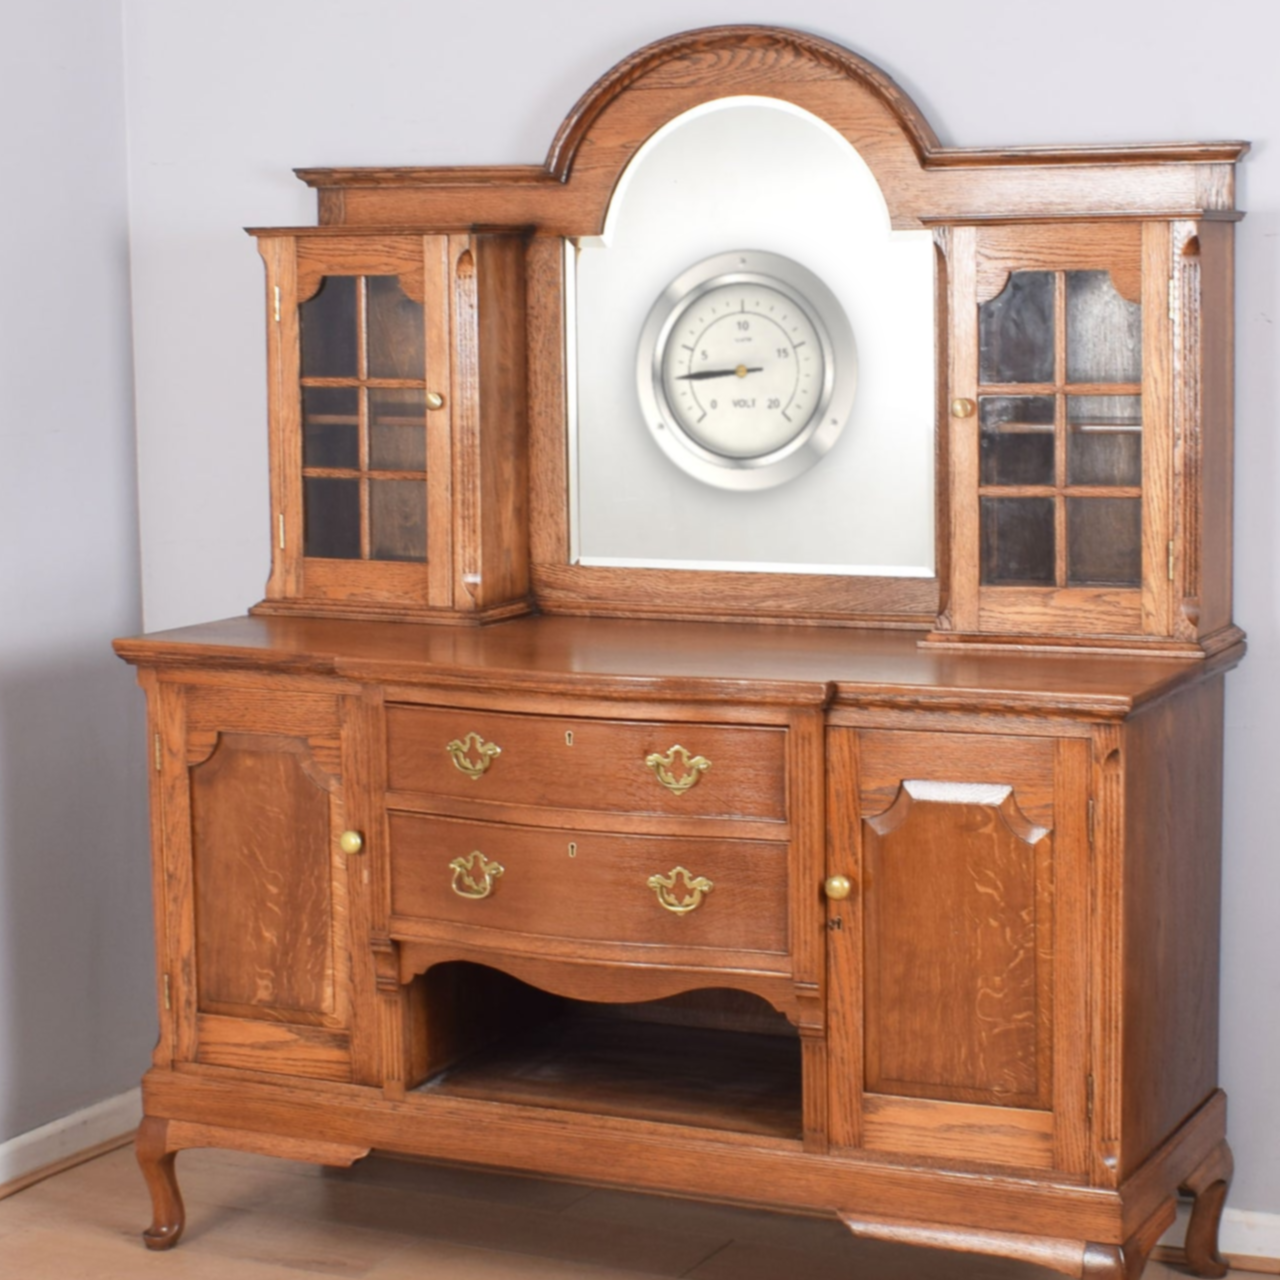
3 (V)
